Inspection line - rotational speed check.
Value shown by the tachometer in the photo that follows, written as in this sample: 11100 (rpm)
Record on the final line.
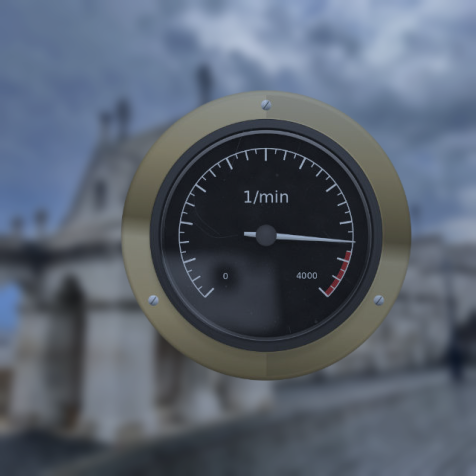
3400 (rpm)
